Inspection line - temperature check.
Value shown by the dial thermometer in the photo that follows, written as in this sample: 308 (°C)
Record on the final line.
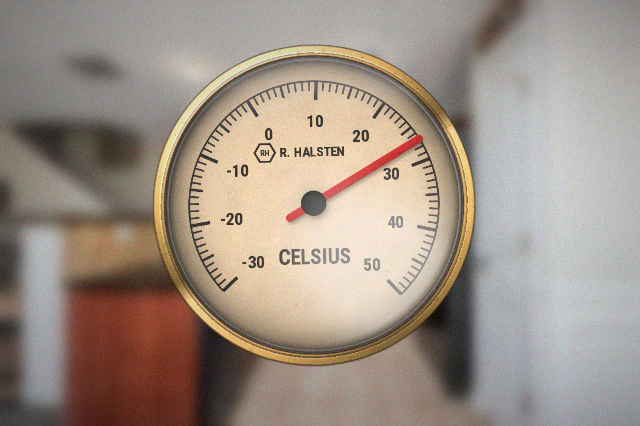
27 (°C)
